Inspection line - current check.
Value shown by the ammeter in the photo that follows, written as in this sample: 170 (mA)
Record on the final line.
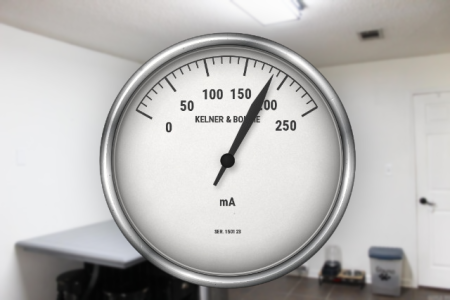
185 (mA)
